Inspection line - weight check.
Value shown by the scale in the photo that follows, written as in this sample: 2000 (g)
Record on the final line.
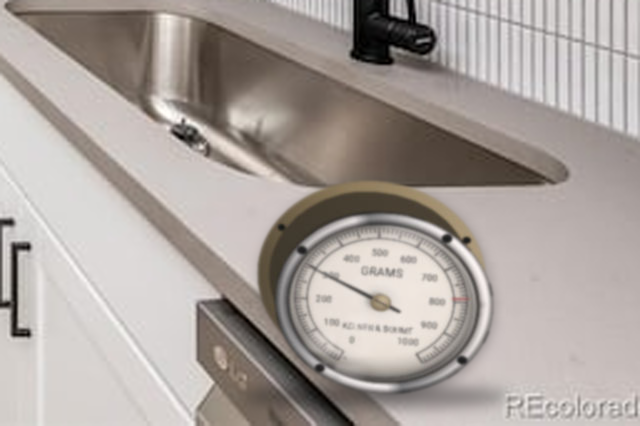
300 (g)
